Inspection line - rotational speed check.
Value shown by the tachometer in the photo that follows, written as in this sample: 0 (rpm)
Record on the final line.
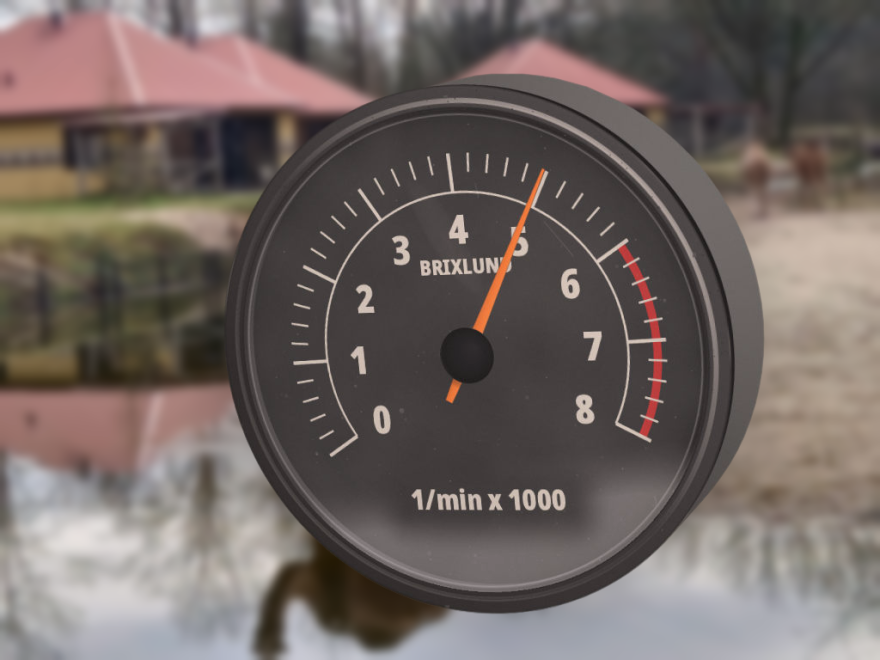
5000 (rpm)
